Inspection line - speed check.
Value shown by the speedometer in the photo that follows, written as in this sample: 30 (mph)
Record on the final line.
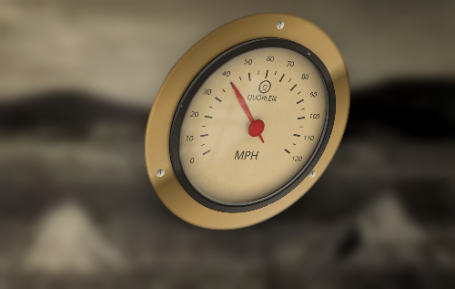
40 (mph)
